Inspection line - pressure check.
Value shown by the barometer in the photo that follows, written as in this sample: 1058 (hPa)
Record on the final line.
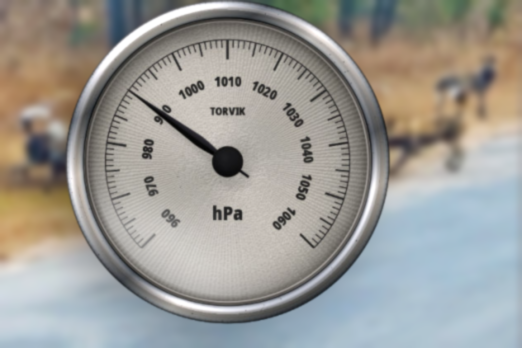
990 (hPa)
